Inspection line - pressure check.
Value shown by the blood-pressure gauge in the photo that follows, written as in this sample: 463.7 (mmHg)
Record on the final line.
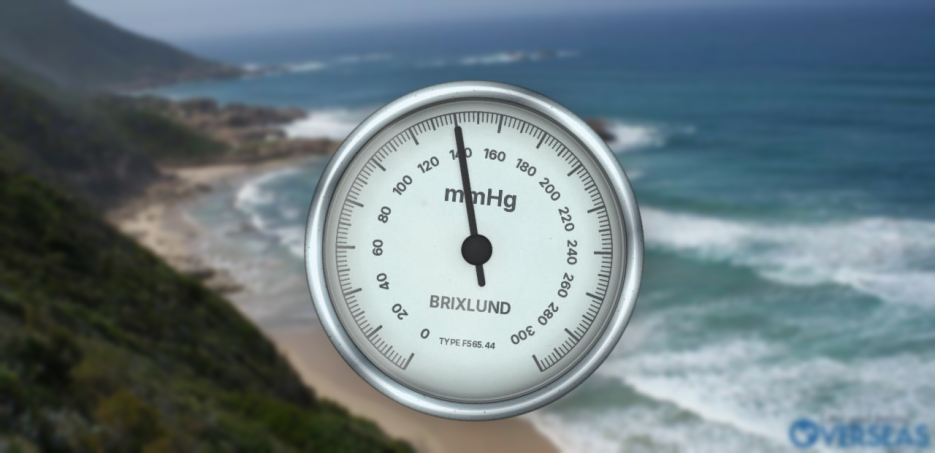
140 (mmHg)
